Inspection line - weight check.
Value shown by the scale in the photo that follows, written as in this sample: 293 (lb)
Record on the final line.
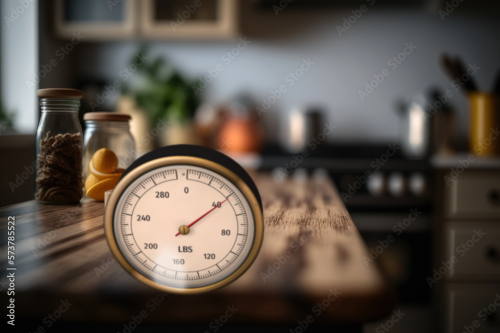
40 (lb)
